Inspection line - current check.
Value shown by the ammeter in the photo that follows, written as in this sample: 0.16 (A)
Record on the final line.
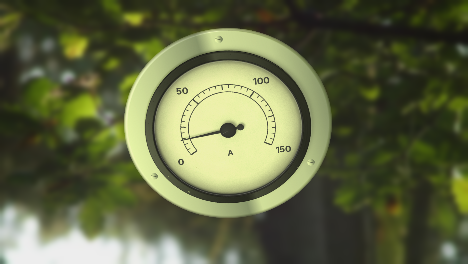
15 (A)
